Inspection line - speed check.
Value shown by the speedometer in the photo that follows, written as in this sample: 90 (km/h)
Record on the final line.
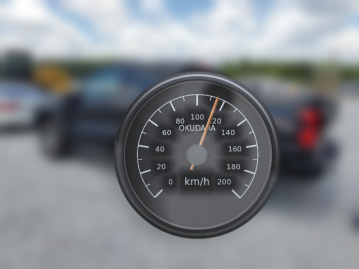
115 (km/h)
